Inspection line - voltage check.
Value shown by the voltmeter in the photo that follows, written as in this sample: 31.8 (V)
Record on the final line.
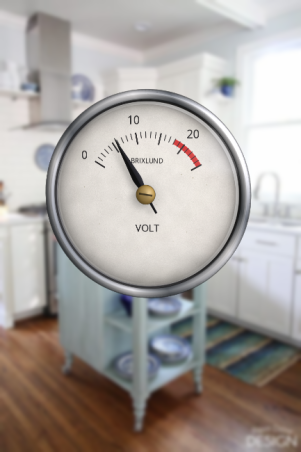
6 (V)
